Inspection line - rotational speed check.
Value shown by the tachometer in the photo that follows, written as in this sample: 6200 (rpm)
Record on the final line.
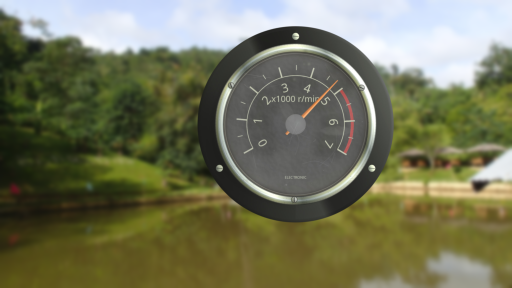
4750 (rpm)
